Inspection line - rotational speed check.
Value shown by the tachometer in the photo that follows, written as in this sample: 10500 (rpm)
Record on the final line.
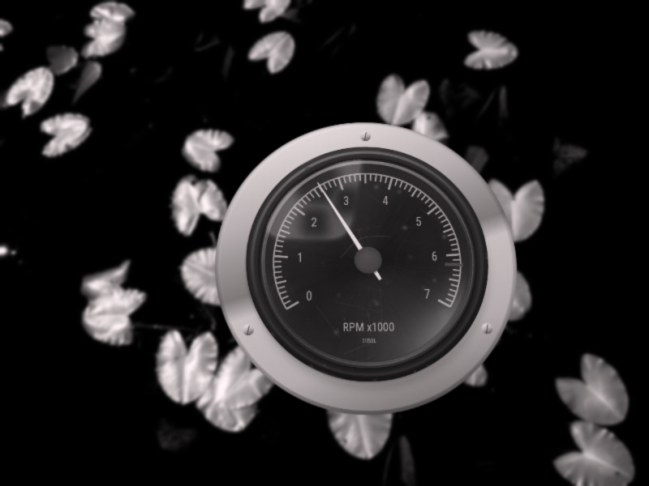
2600 (rpm)
